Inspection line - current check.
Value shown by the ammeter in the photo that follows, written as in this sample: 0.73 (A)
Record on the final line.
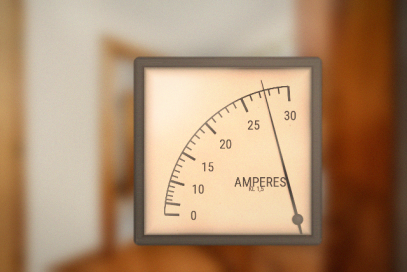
27.5 (A)
